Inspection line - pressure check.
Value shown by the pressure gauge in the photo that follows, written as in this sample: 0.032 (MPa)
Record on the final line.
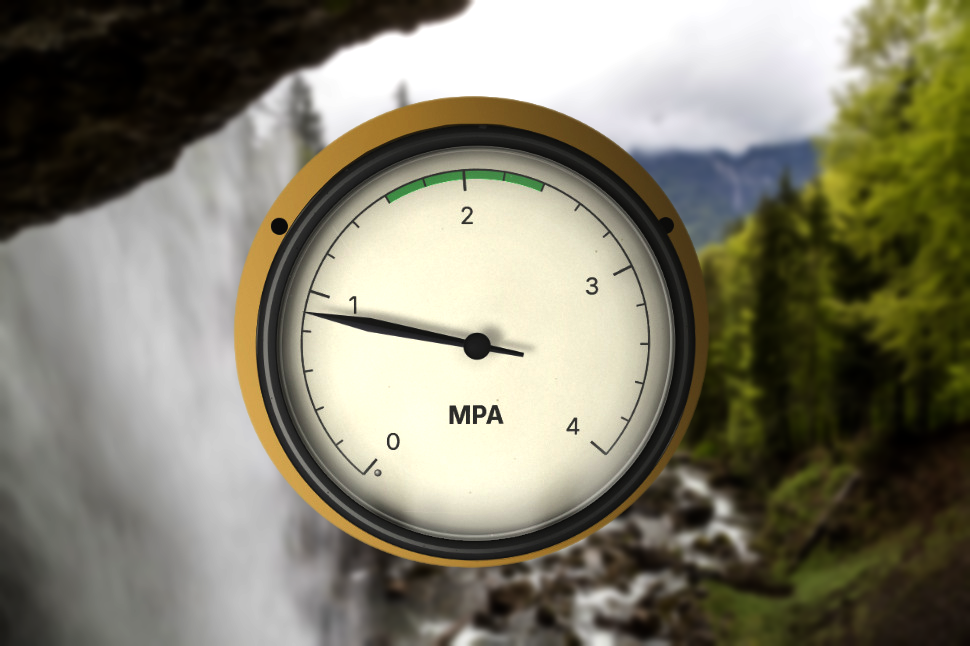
0.9 (MPa)
